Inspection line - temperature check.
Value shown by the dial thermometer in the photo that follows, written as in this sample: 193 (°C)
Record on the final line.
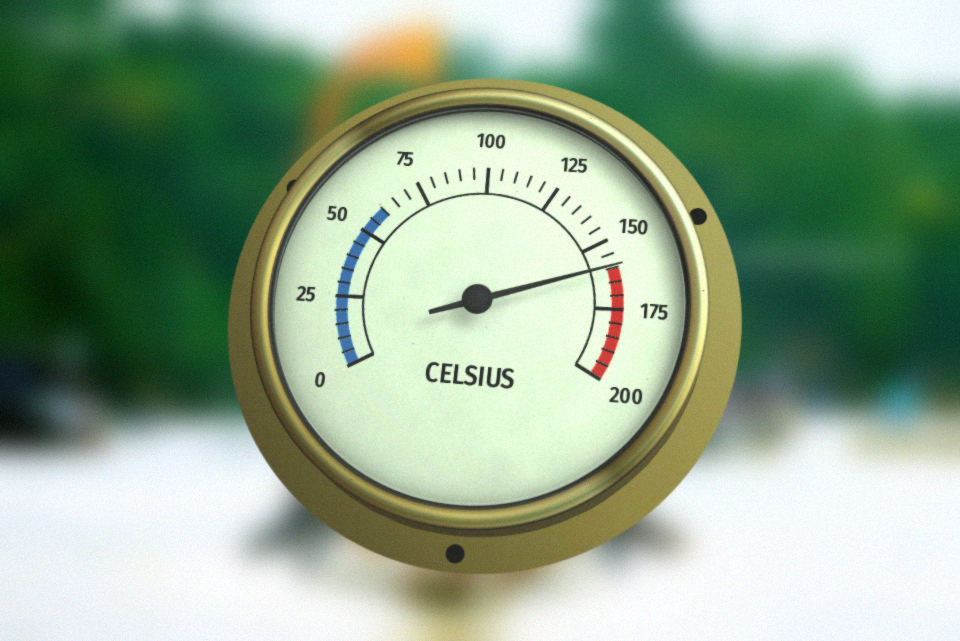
160 (°C)
